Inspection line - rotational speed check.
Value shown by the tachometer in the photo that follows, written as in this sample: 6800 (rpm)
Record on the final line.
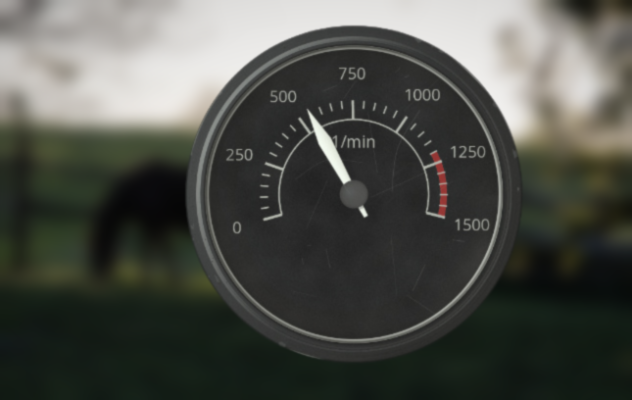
550 (rpm)
